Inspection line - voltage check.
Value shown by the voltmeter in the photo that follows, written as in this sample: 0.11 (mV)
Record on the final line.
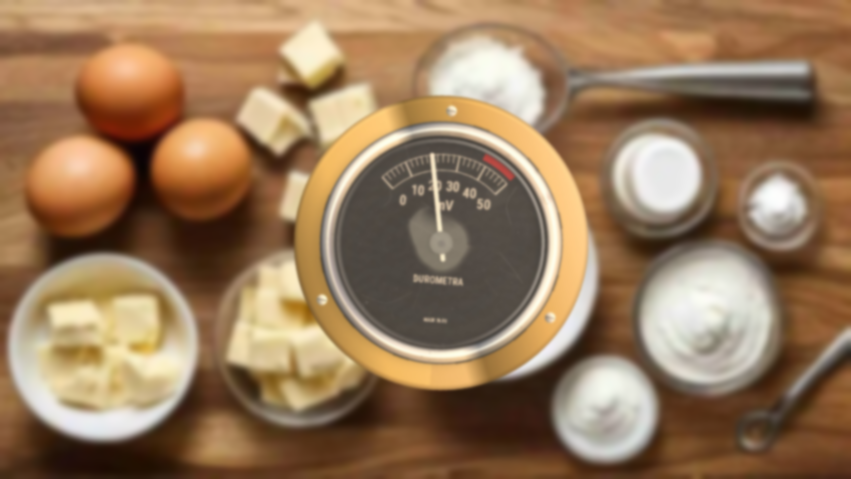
20 (mV)
